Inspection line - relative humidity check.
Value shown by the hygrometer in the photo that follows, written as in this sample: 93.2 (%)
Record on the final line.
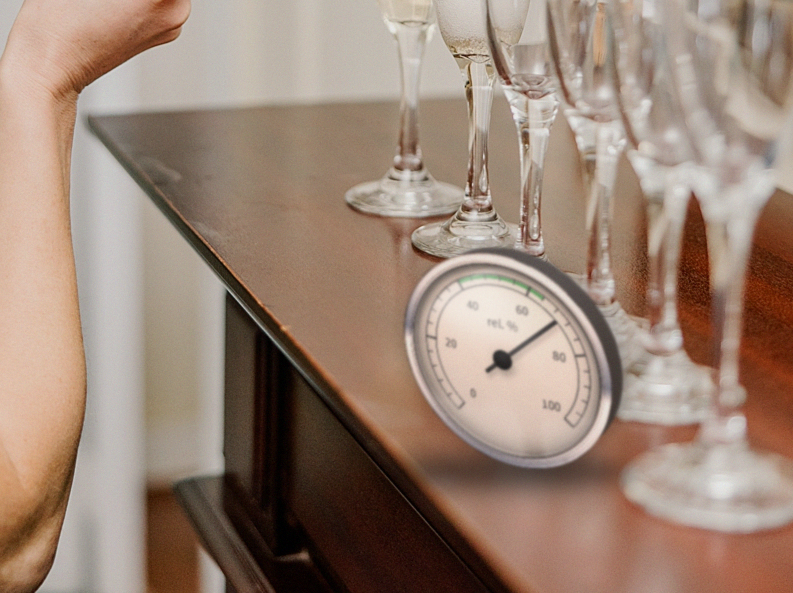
70 (%)
